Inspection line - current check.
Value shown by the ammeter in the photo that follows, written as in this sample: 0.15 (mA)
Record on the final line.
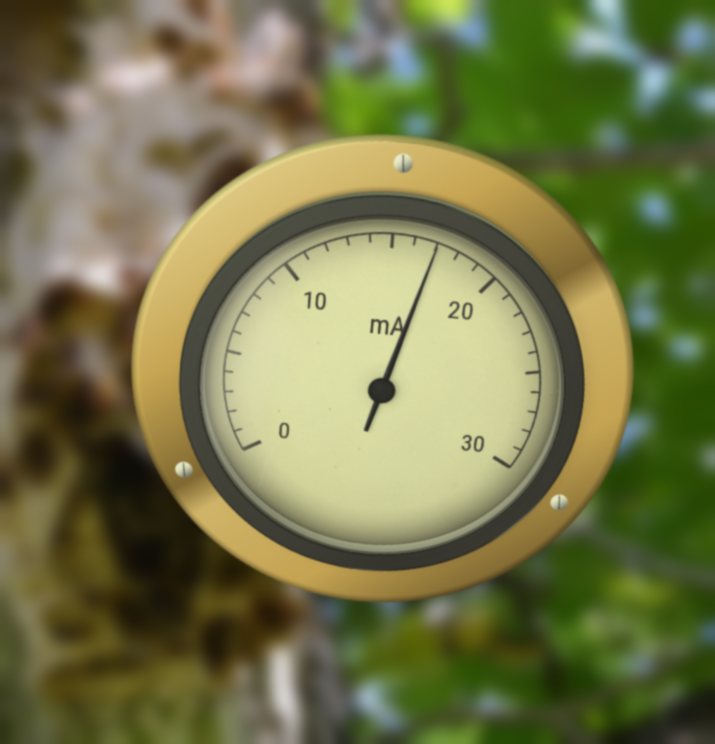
17 (mA)
